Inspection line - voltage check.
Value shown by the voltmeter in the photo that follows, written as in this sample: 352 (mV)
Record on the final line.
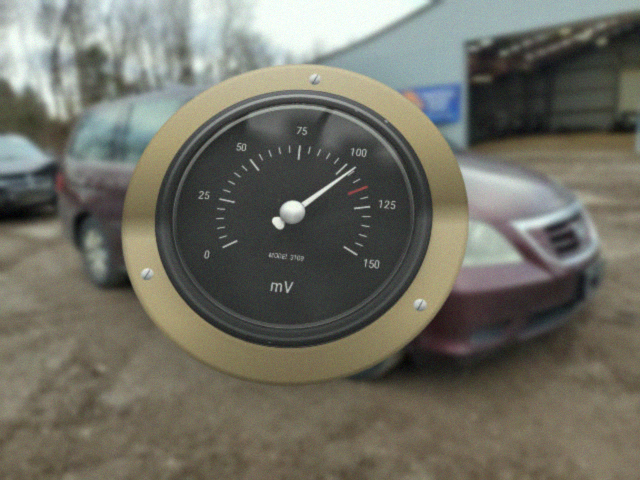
105 (mV)
